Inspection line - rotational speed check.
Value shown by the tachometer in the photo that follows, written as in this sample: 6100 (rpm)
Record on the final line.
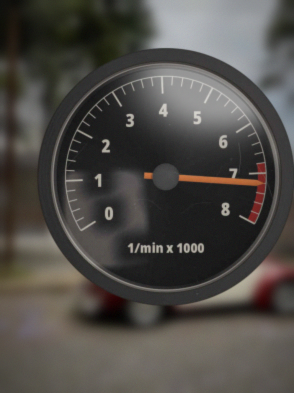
7200 (rpm)
